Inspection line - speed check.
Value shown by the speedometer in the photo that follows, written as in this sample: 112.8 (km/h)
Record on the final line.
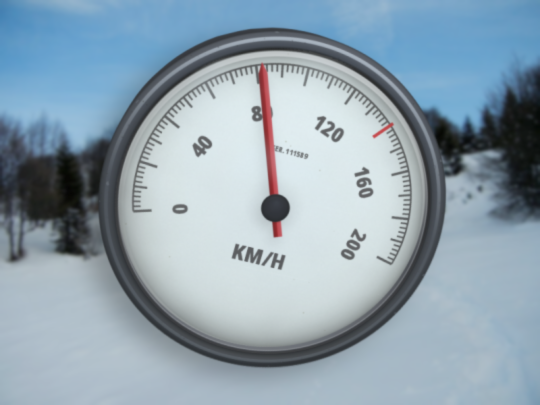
82 (km/h)
